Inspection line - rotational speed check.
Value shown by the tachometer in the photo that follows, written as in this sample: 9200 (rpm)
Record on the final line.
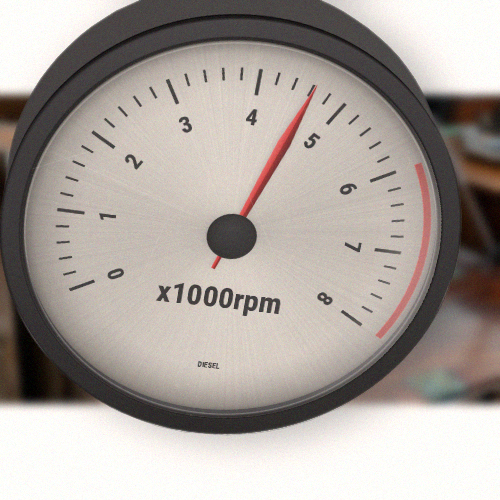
4600 (rpm)
